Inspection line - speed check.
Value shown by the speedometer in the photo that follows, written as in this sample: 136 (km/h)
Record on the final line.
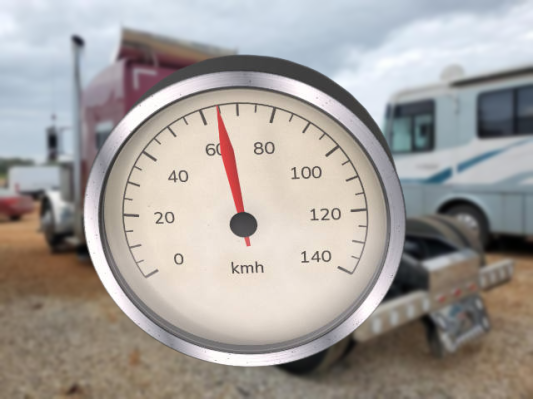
65 (km/h)
